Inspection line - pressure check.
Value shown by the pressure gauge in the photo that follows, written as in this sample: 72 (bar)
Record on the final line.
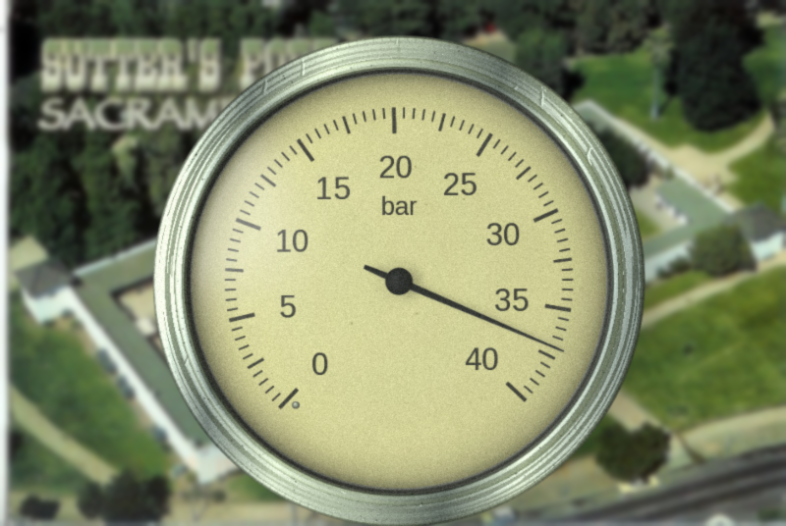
37 (bar)
